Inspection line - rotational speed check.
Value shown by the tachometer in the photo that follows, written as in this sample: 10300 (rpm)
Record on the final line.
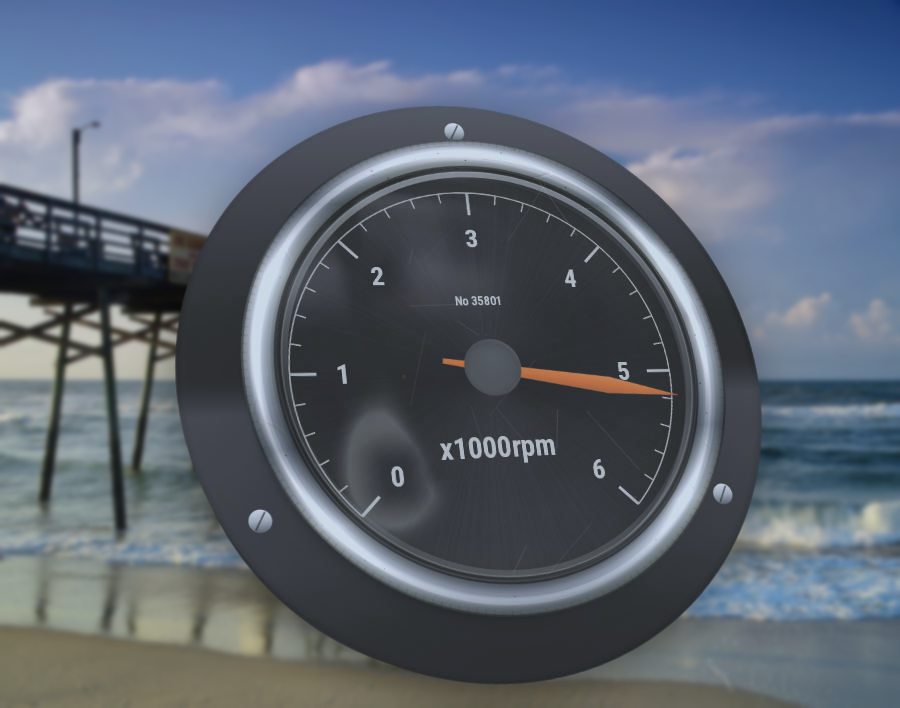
5200 (rpm)
